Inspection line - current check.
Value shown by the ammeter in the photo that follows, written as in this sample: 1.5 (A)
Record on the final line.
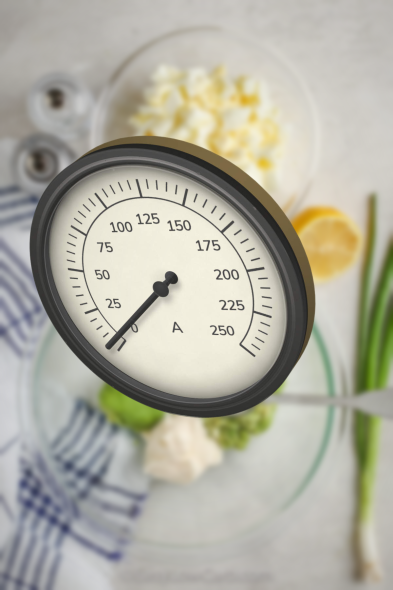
5 (A)
